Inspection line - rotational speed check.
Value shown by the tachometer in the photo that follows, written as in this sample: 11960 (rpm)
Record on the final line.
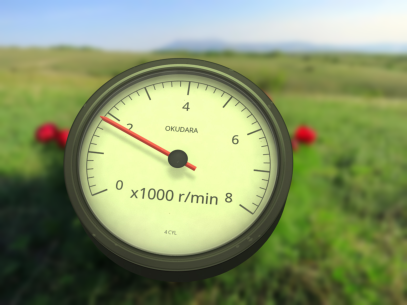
1800 (rpm)
